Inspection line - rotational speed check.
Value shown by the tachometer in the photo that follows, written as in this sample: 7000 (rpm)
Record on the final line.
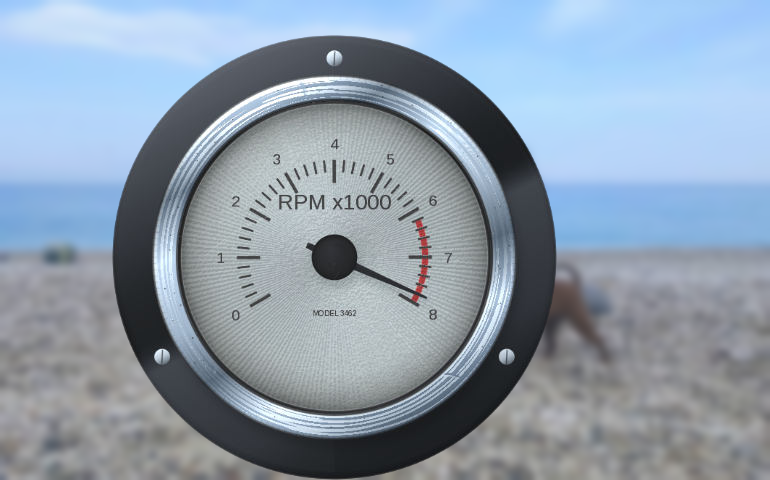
7800 (rpm)
